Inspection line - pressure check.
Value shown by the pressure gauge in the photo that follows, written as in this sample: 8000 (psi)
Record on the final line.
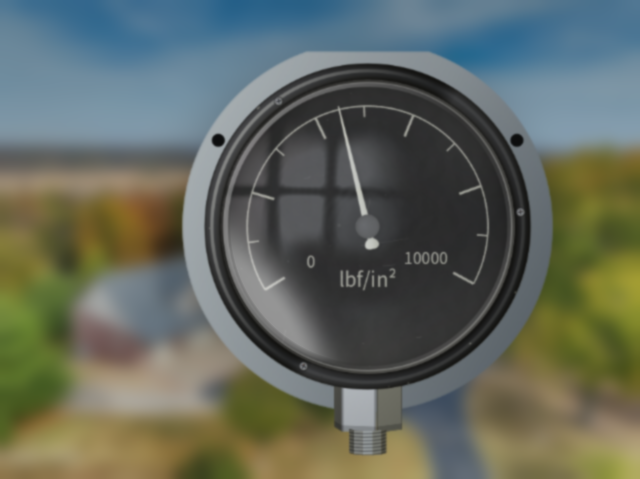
4500 (psi)
